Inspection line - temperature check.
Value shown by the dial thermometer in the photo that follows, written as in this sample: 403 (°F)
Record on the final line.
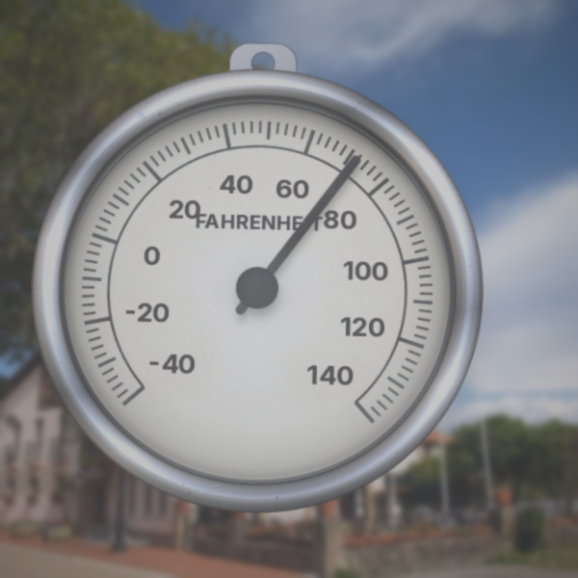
72 (°F)
